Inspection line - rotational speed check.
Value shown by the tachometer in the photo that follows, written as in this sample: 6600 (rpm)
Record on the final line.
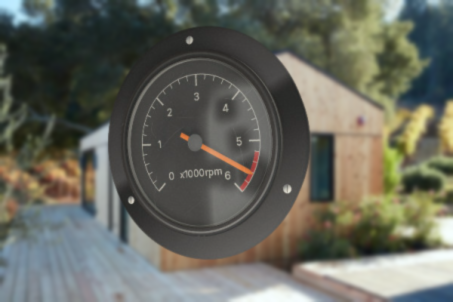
5600 (rpm)
